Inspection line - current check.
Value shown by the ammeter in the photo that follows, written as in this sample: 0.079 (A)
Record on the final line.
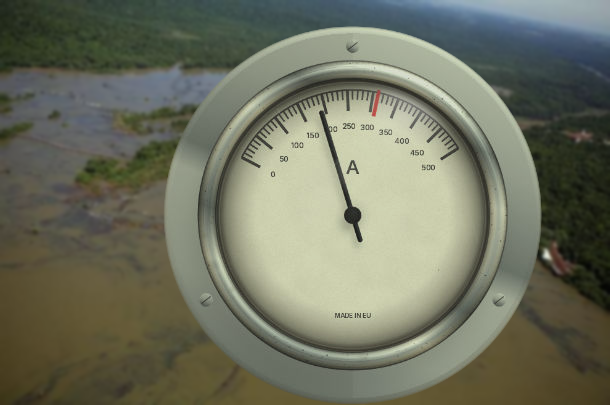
190 (A)
